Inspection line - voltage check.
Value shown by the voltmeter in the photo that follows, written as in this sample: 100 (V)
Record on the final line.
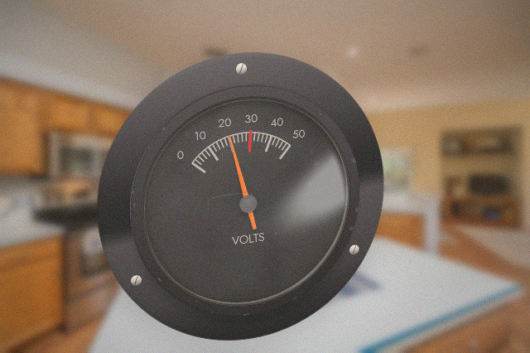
20 (V)
